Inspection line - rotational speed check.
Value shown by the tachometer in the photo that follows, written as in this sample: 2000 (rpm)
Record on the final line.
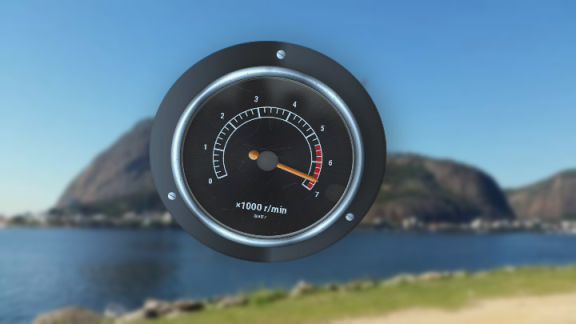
6600 (rpm)
